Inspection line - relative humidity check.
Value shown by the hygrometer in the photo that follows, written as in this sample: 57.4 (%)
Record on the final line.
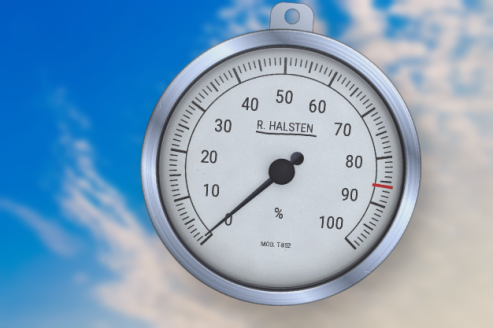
1 (%)
